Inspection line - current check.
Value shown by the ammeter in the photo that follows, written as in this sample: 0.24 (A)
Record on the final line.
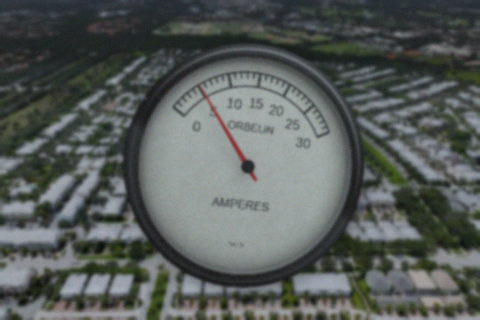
5 (A)
